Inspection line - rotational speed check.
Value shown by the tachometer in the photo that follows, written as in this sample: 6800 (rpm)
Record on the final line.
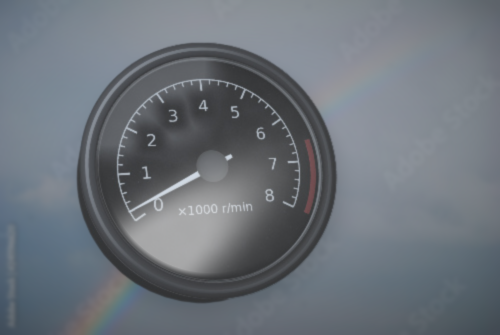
200 (rpm)
